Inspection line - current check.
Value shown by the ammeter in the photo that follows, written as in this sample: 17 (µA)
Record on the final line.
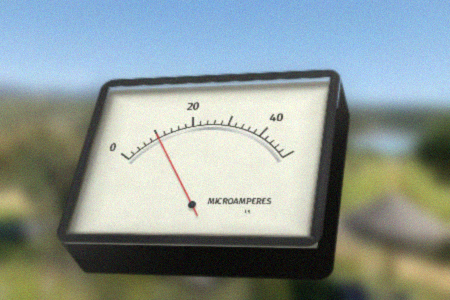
10 (µA)
